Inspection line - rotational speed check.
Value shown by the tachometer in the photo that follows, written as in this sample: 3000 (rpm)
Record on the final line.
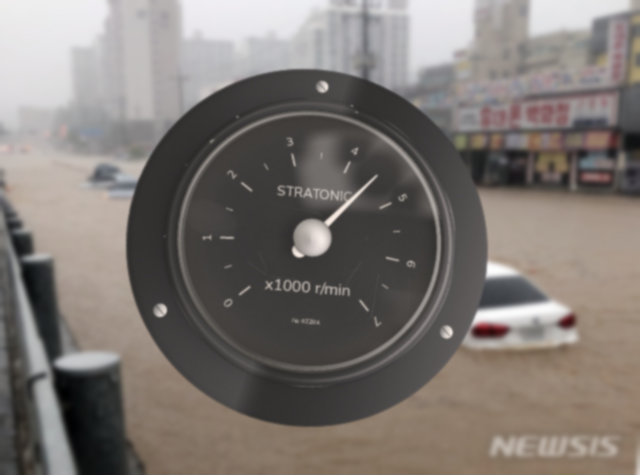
4500 (rpm)
